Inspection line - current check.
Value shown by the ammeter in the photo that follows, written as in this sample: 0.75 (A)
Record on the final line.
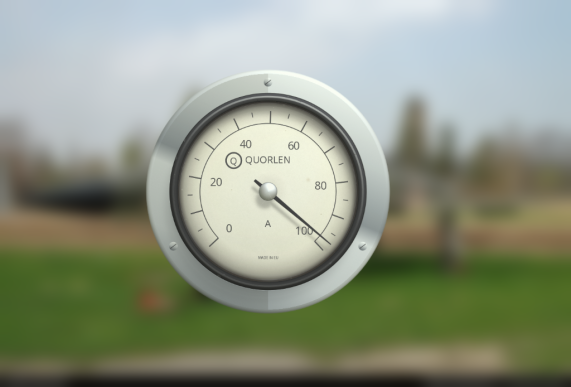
97.5 (A)
